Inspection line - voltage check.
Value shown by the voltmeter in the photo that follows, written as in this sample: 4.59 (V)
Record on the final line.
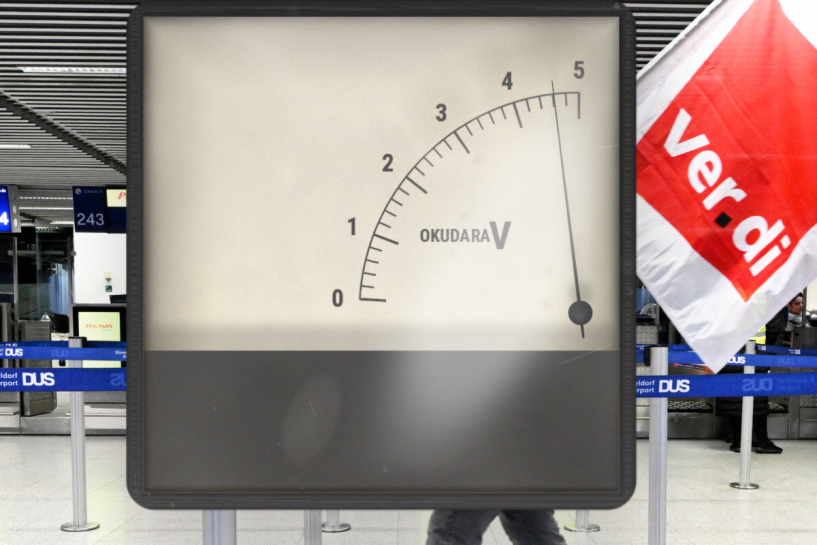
4.6 (V)
